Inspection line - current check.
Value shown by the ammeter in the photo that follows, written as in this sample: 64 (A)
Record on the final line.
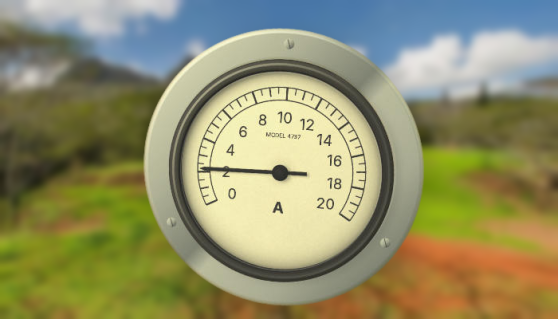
2.25 (A)
